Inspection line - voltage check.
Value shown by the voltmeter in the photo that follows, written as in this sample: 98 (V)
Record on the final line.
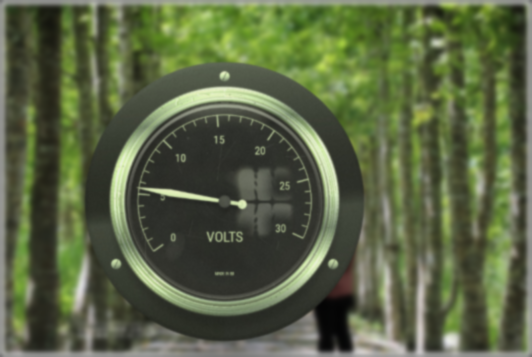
5.5 (V)
